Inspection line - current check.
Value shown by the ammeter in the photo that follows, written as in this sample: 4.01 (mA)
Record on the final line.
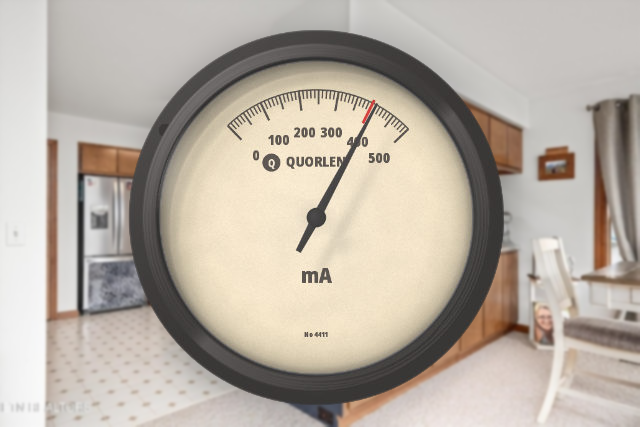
400 (mA)
